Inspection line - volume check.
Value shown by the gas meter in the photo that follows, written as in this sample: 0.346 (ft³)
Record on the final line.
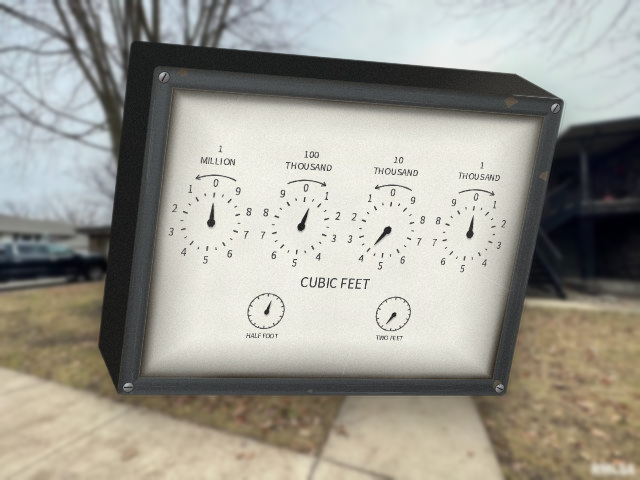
4000 (ft³)
